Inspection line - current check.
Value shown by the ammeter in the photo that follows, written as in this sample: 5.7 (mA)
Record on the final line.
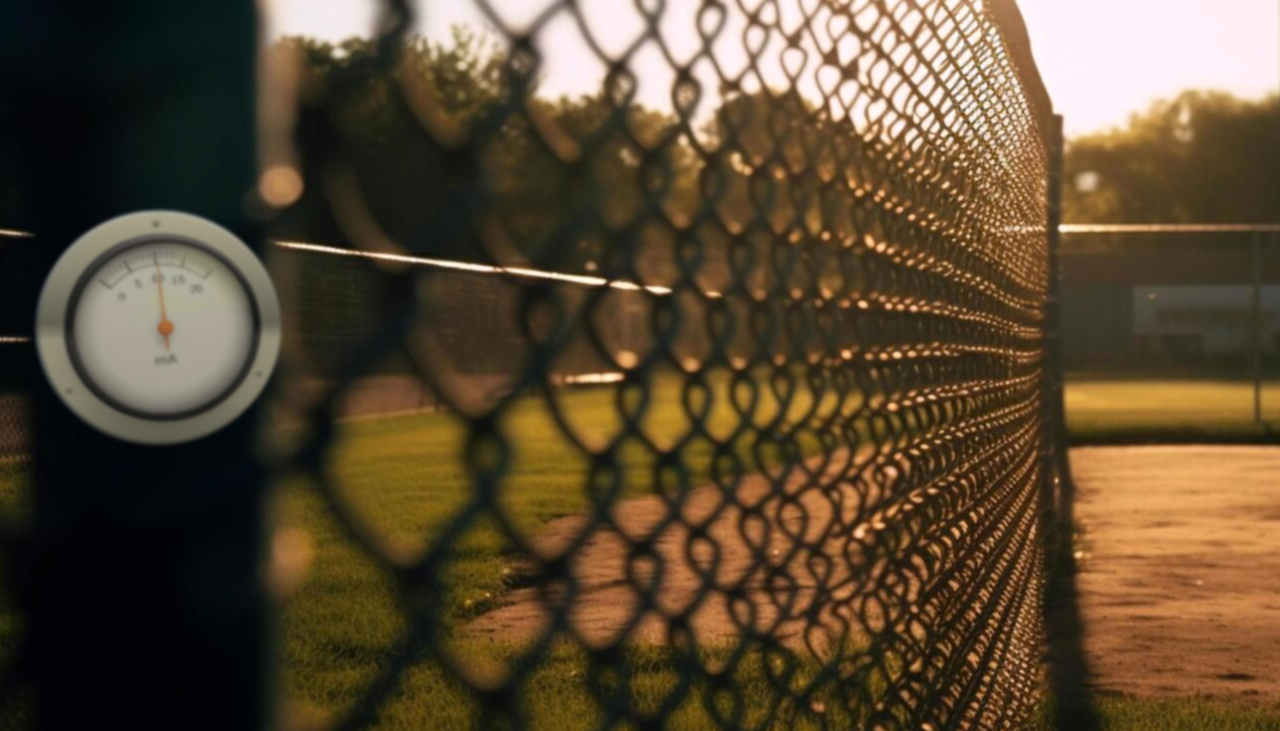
10 (mA)
